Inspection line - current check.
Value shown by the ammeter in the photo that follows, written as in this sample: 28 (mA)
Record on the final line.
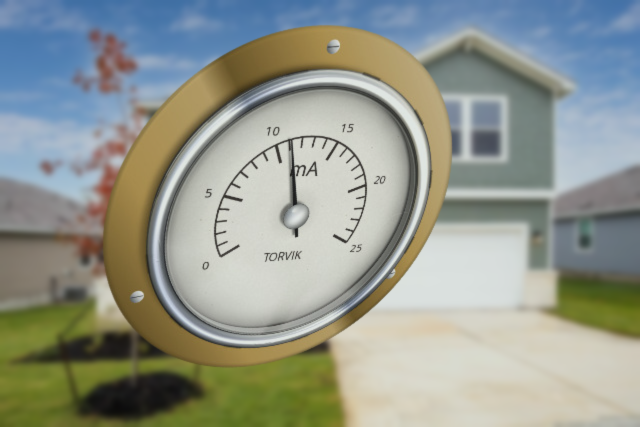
11 (mA)
